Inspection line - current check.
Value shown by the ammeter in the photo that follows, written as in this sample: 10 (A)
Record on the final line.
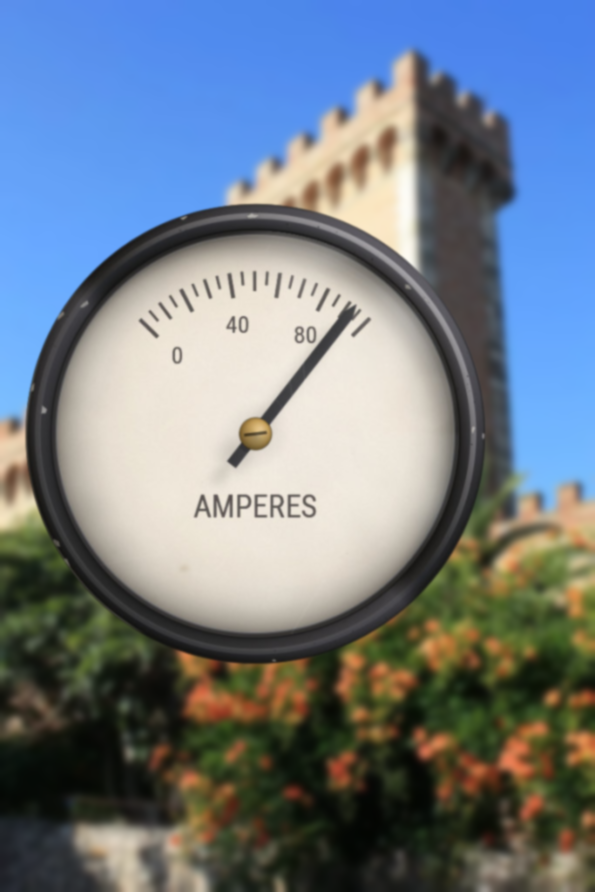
92.5 (A)
